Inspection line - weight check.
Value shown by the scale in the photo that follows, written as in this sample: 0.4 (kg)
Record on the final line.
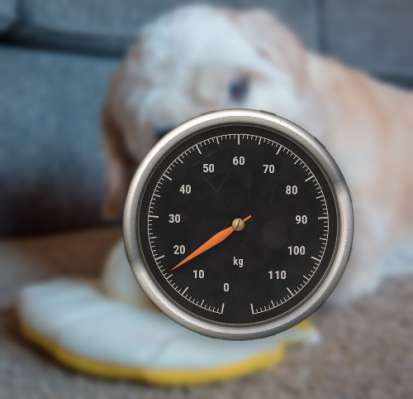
16 (kg)
